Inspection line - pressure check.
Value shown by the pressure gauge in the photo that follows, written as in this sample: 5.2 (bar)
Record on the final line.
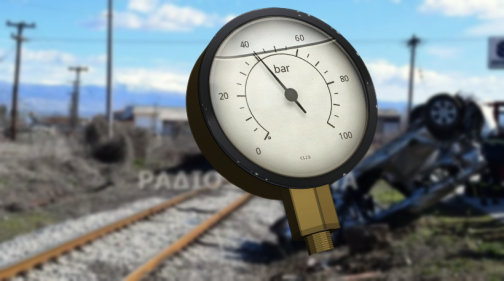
40 (bar)
